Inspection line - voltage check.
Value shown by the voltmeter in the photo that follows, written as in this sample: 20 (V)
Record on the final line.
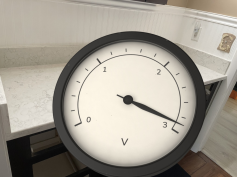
2.9 (V)
